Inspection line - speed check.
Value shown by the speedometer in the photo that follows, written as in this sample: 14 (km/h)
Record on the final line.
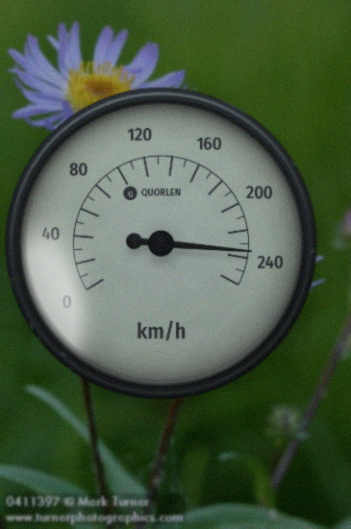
235 (km/h)
